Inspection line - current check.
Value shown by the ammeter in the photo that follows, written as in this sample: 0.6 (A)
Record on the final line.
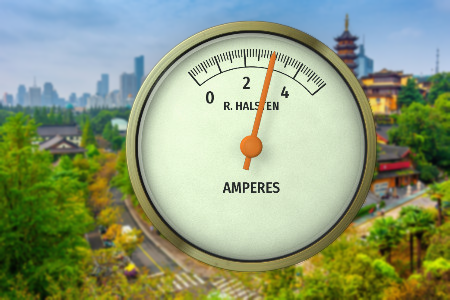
3 (A)
